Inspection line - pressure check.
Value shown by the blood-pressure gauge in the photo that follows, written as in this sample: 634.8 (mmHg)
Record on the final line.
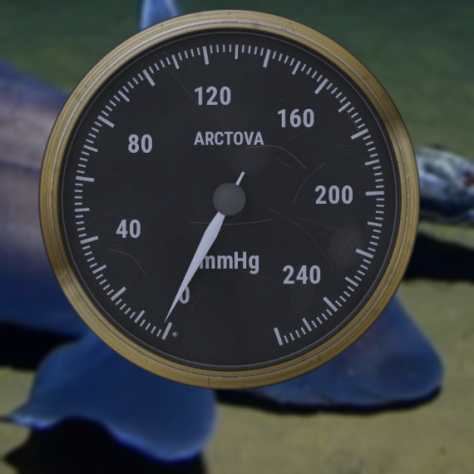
2 (mmHg)
